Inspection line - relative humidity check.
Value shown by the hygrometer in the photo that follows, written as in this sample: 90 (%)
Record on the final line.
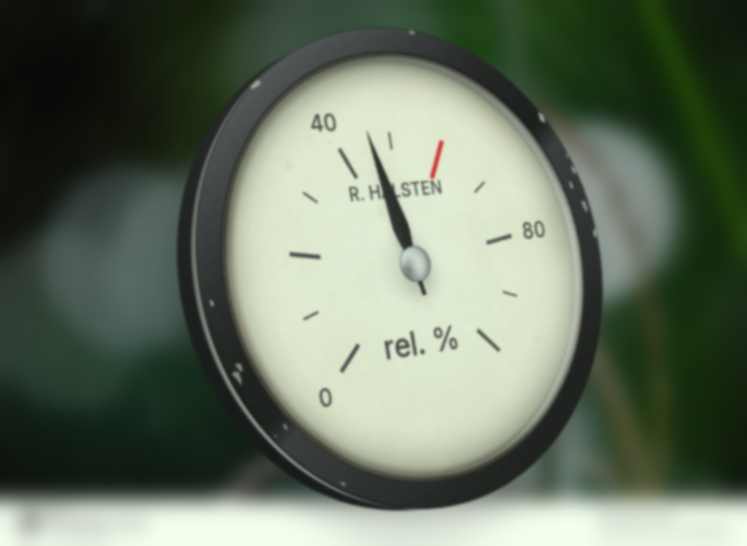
45 (%)
